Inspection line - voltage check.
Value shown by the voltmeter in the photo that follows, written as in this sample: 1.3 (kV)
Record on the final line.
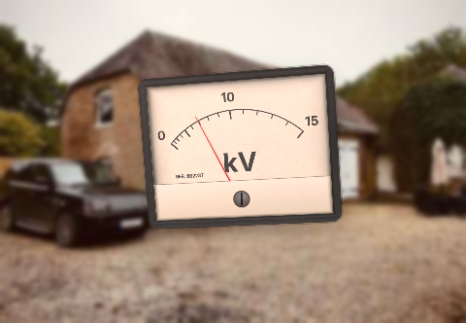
7 (kV)
